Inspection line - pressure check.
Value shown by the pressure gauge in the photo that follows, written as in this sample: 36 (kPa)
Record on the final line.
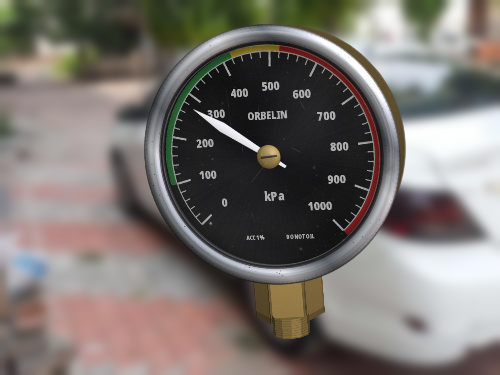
280 (kPa)
